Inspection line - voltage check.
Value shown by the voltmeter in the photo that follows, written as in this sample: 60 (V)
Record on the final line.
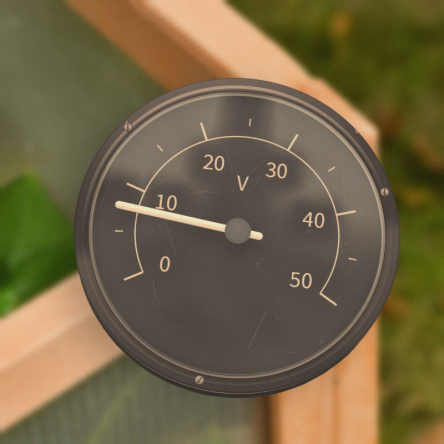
7.5 (V)
